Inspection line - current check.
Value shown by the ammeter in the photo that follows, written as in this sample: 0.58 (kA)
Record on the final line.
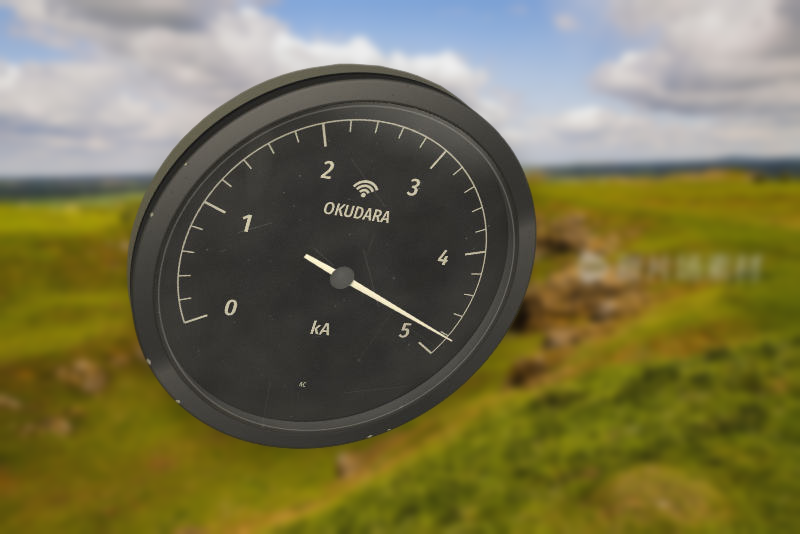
4.8 (kA)
